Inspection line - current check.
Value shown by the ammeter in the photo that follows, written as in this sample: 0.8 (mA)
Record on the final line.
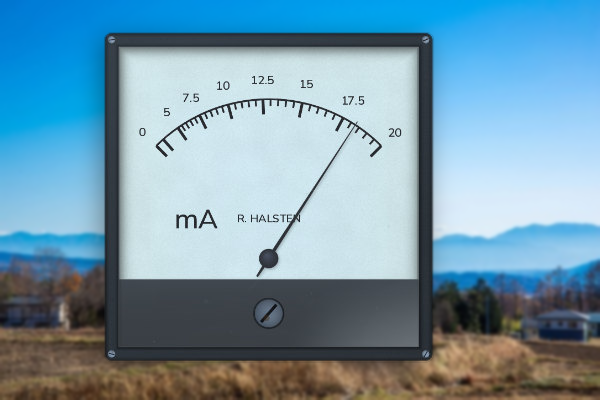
18.25 (mA)
